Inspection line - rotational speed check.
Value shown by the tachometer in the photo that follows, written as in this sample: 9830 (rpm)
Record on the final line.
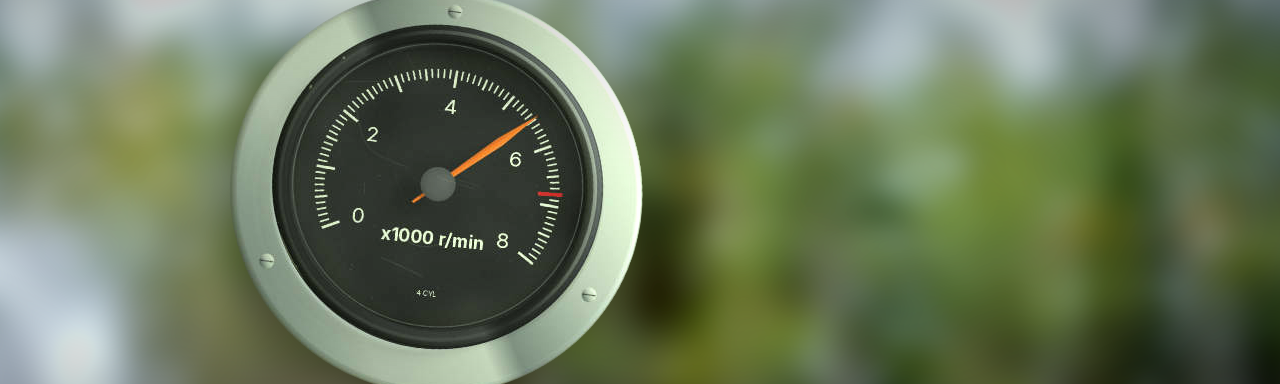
5500 (rpm)
